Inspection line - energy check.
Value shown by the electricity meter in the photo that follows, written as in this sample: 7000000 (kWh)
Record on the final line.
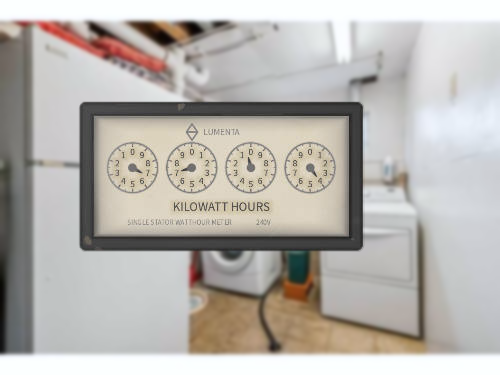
6704 (kWh)
